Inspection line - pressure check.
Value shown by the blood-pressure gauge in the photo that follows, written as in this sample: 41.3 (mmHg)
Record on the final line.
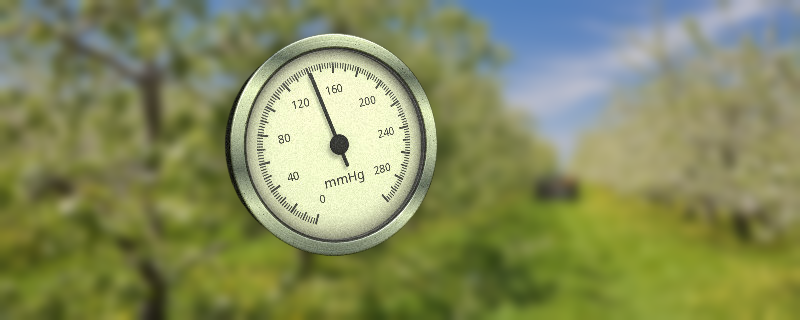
140 (mmHg)
